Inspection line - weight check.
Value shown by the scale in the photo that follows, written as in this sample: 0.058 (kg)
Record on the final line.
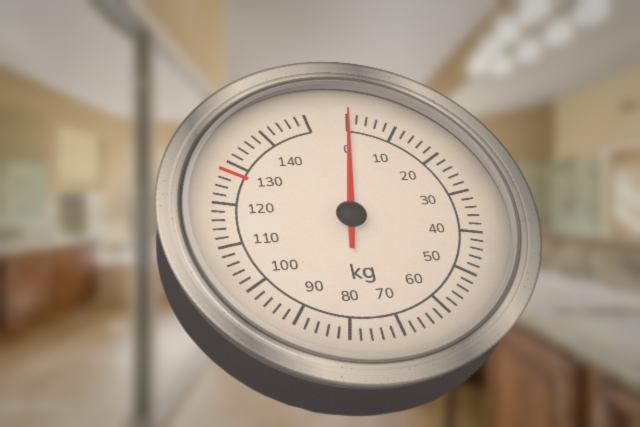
0 (kg)
